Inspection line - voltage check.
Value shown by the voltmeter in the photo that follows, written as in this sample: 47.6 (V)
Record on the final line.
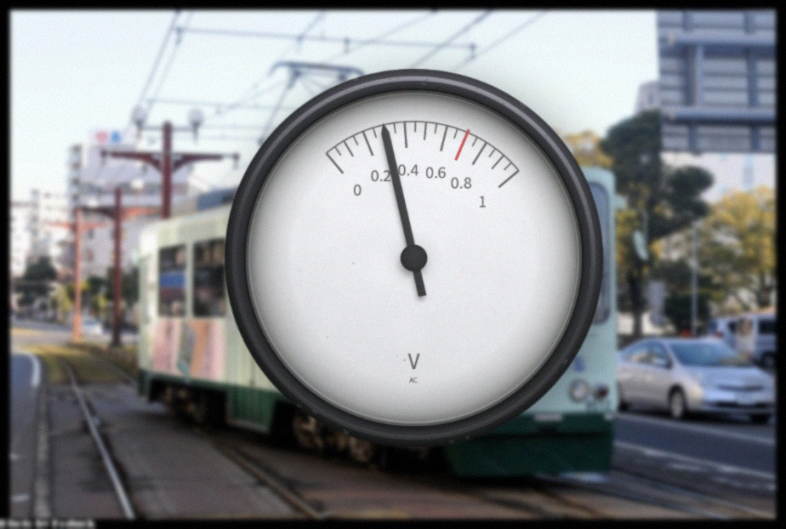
0.3 (V)
